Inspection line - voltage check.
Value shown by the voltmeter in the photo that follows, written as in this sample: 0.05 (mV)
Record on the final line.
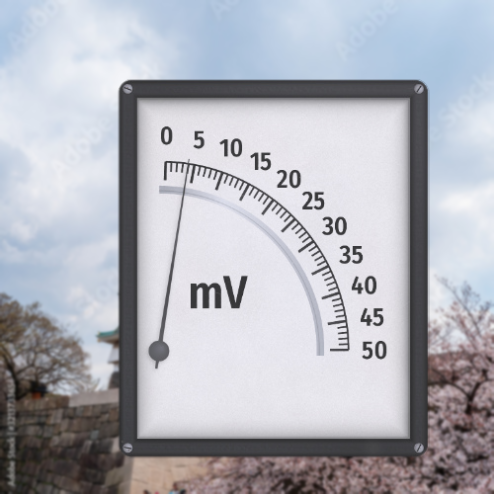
4 (mV)
